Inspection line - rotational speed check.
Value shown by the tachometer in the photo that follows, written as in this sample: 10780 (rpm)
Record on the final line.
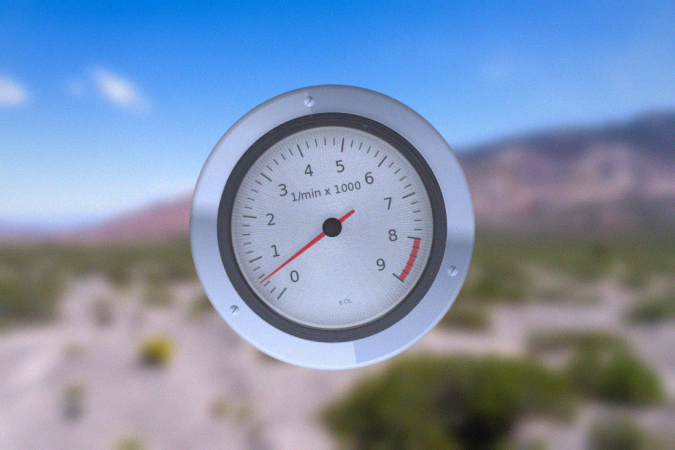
500 (rpm)
